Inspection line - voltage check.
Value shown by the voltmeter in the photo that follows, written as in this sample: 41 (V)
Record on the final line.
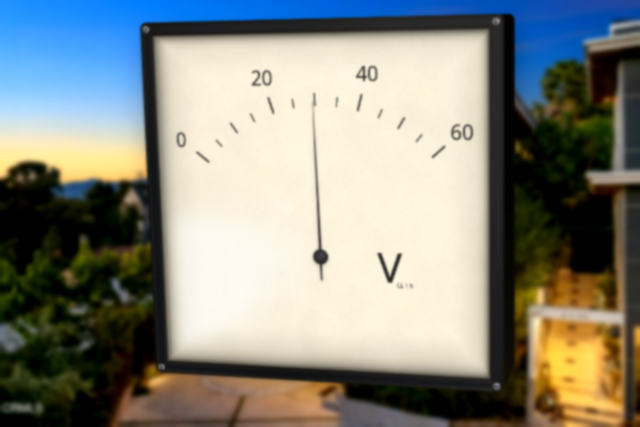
30 (V)
